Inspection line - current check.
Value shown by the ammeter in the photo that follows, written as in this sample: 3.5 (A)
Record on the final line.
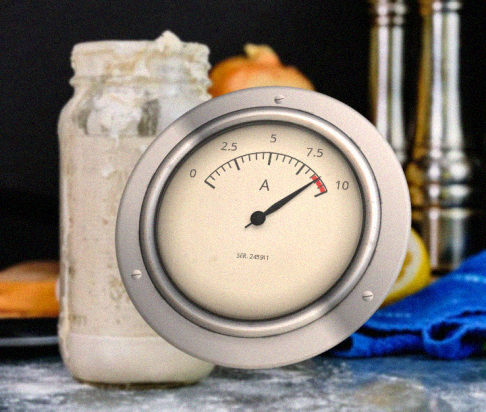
9 (A)
